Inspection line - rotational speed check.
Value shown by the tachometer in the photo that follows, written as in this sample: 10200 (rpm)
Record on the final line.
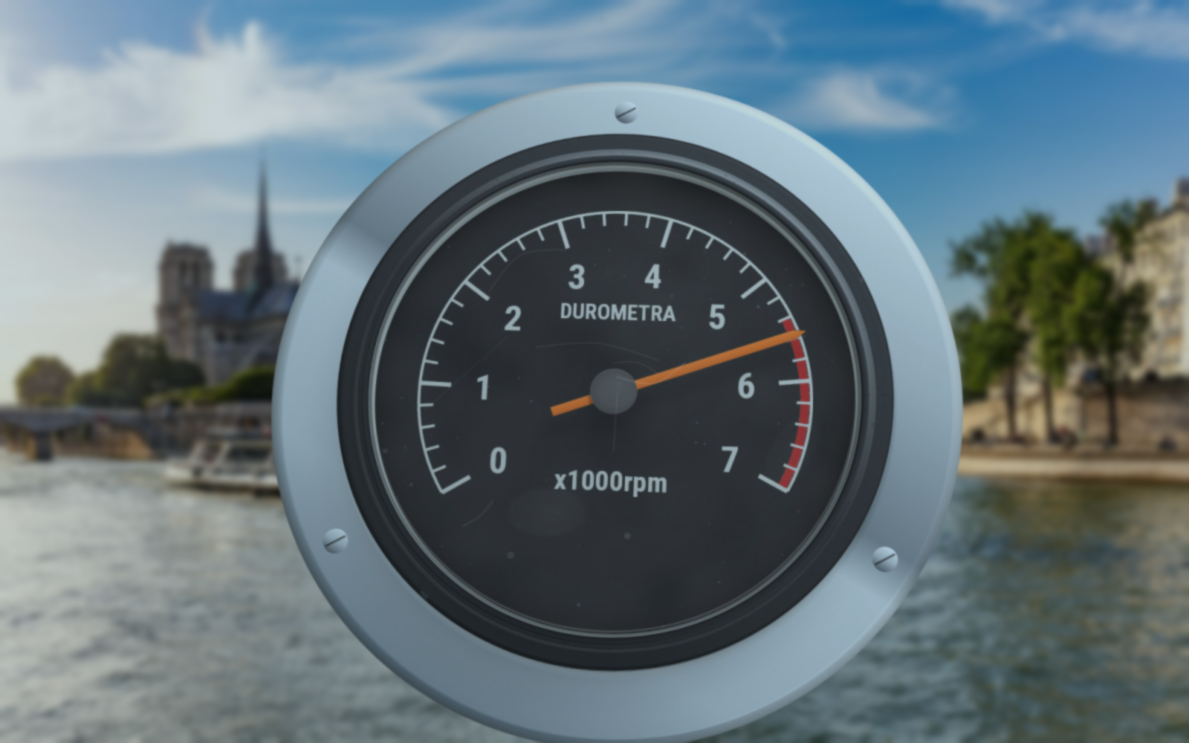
5600 (rpm)
